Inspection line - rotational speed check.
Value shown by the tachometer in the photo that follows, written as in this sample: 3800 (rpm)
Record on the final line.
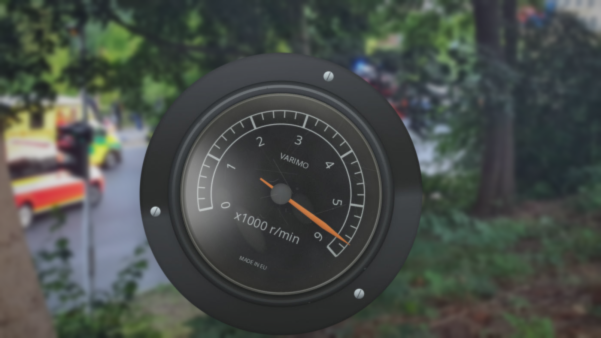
5700 (rpm)
